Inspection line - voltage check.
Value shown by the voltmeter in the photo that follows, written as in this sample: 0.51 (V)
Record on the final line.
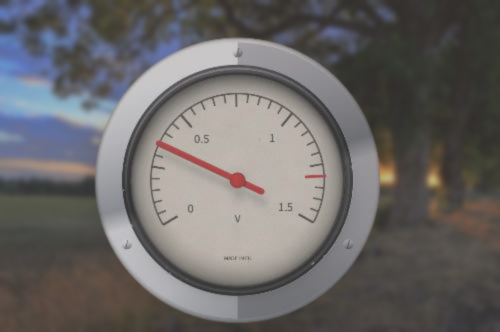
0.35 (V)
